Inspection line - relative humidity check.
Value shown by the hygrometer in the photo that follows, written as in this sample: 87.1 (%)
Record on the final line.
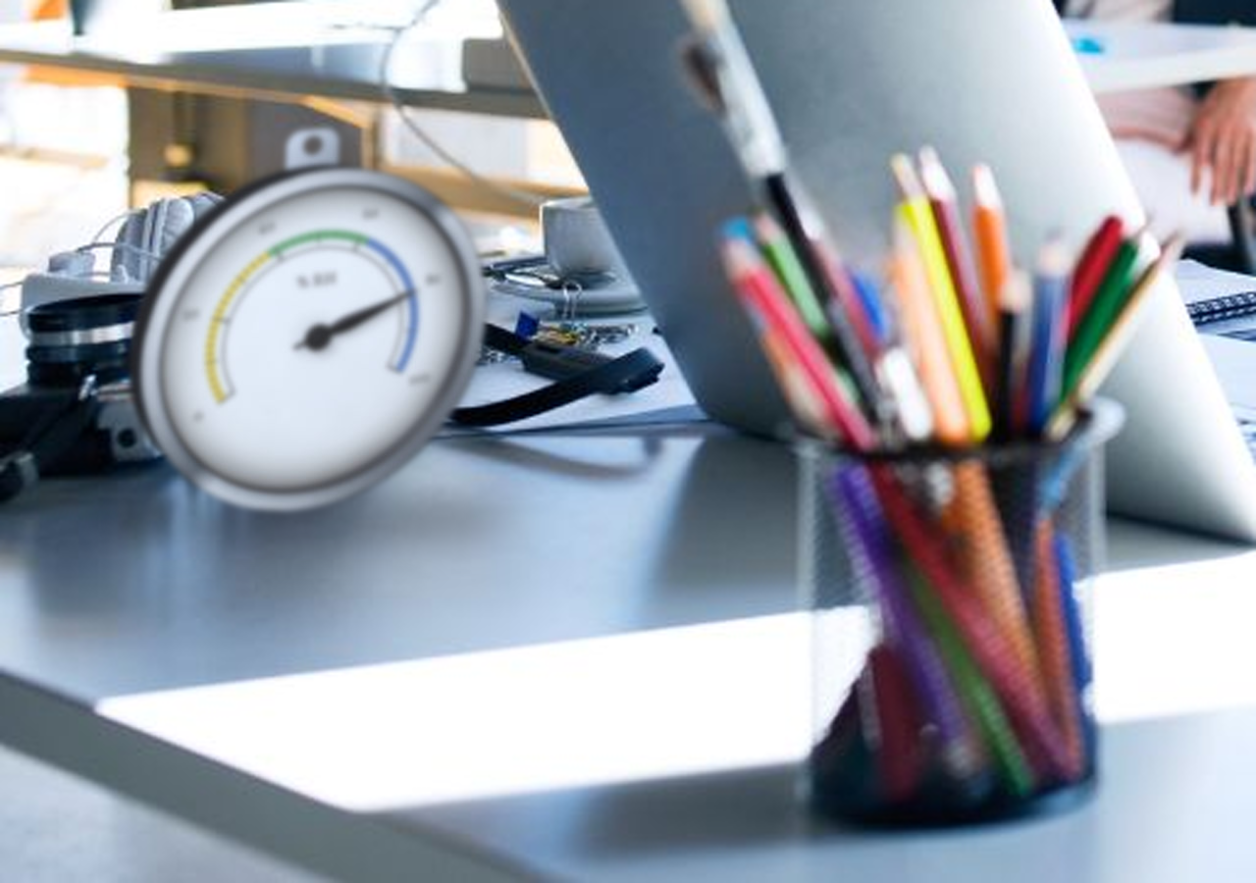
80 (%)
